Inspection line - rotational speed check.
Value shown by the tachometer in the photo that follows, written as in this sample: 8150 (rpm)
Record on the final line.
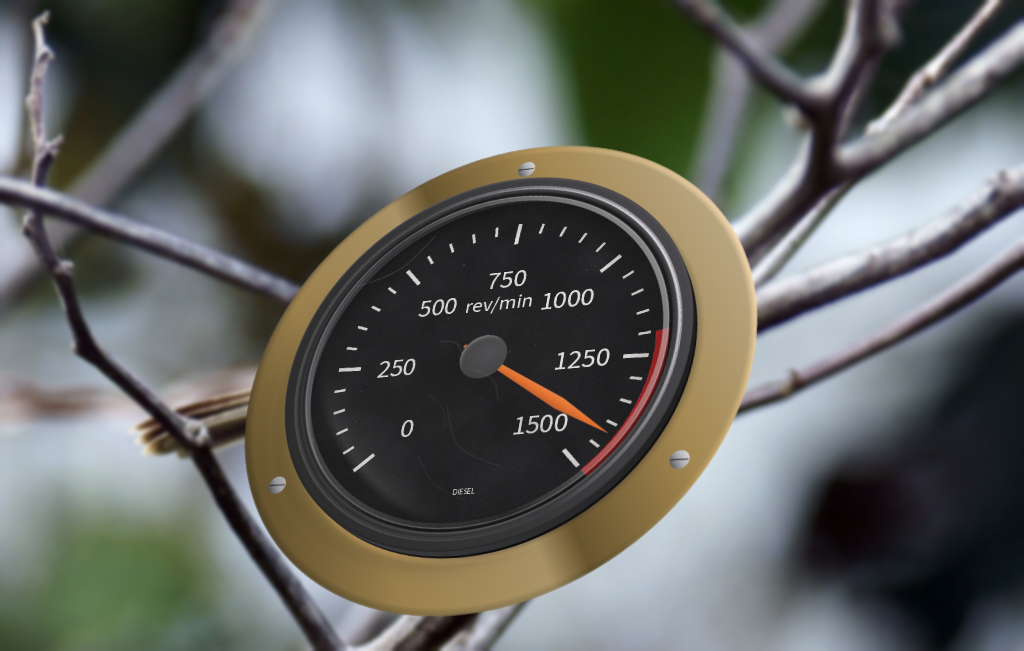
1425 (rpm)
